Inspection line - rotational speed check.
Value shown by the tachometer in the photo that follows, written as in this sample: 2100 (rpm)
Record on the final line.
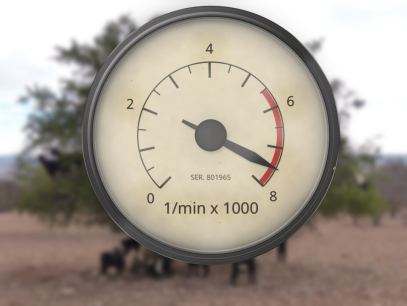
7500 (rpm)
